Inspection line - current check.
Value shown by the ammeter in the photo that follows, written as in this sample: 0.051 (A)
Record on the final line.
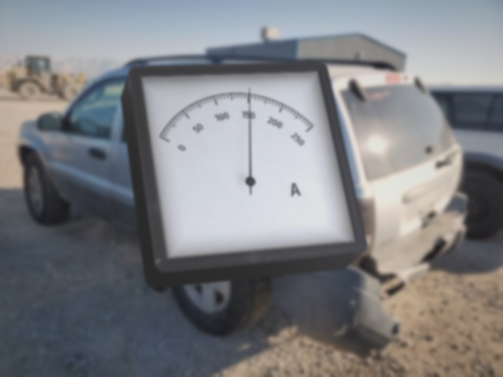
150 (A)
